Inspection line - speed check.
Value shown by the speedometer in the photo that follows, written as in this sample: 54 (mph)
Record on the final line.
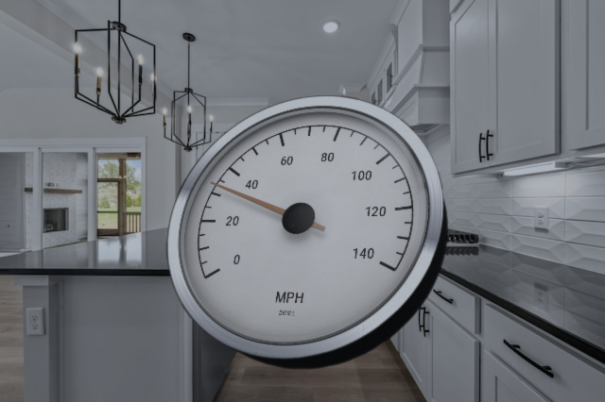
32.5 (mph)
